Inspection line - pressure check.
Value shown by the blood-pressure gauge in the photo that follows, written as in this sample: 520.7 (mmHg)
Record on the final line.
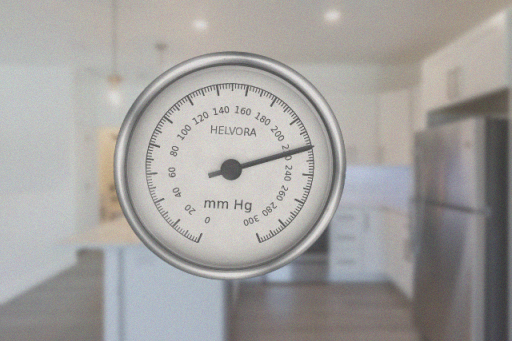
220 (mmHg)
